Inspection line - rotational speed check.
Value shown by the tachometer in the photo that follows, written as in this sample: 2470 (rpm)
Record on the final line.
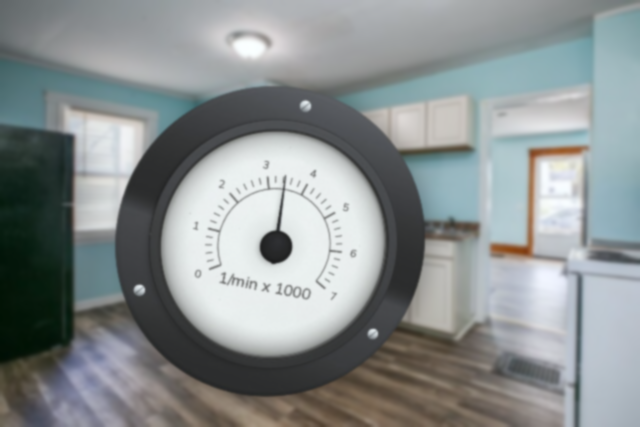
3400 (rpm)
